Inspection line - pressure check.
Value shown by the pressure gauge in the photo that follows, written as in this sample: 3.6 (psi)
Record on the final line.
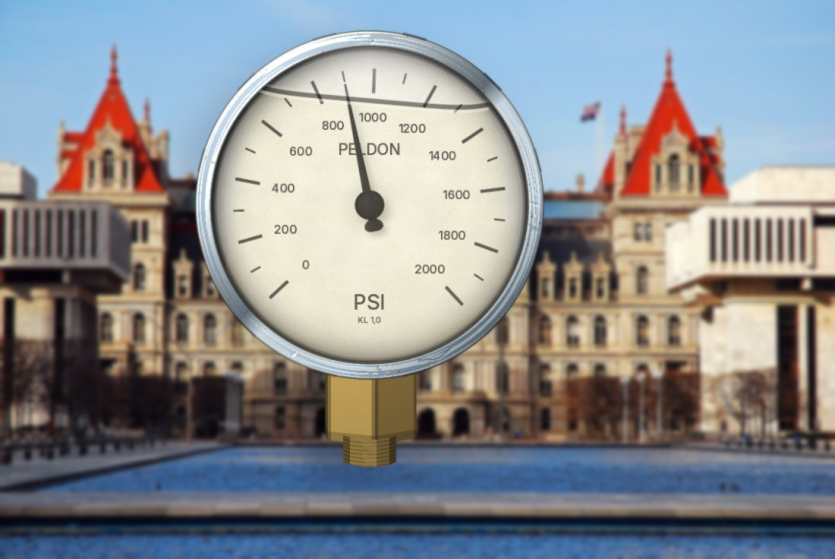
900 (psi)
